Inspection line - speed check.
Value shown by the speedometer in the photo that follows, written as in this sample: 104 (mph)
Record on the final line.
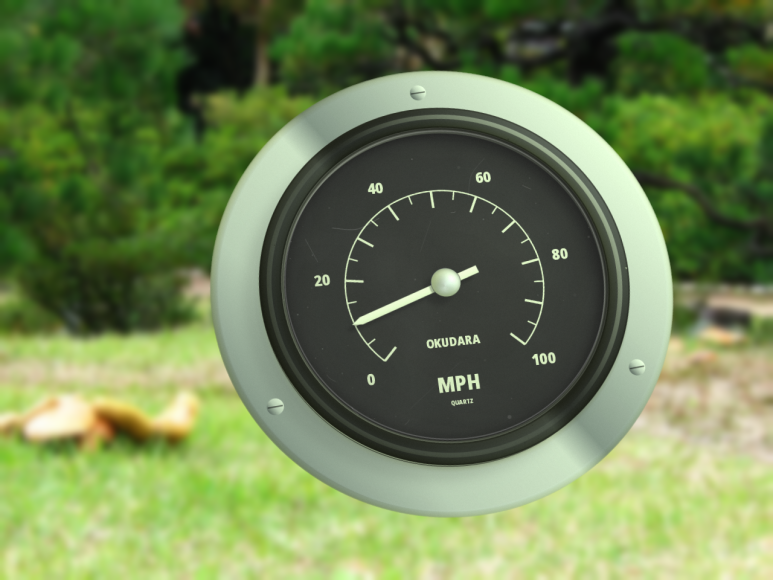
10 (mph)
